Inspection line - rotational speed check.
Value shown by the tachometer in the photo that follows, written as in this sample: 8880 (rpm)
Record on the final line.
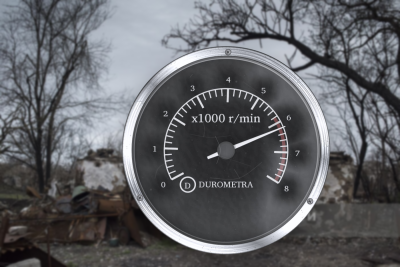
6200 (rpm)
